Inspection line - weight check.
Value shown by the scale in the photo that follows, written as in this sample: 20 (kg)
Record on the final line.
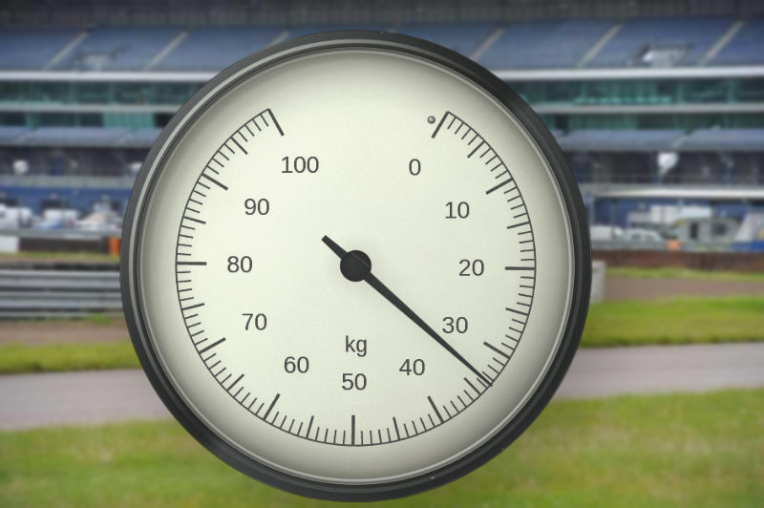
33.5 (kg)
